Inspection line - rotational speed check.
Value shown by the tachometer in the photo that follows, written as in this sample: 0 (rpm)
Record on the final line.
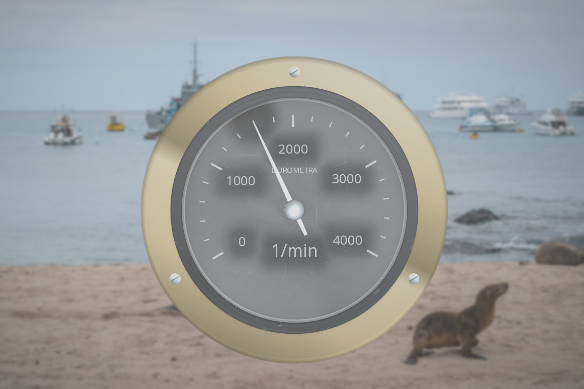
1600 (rpm)
